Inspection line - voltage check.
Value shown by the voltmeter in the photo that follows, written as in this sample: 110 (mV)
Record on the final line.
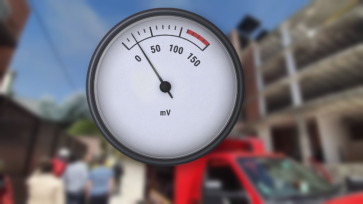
20 (mV)
